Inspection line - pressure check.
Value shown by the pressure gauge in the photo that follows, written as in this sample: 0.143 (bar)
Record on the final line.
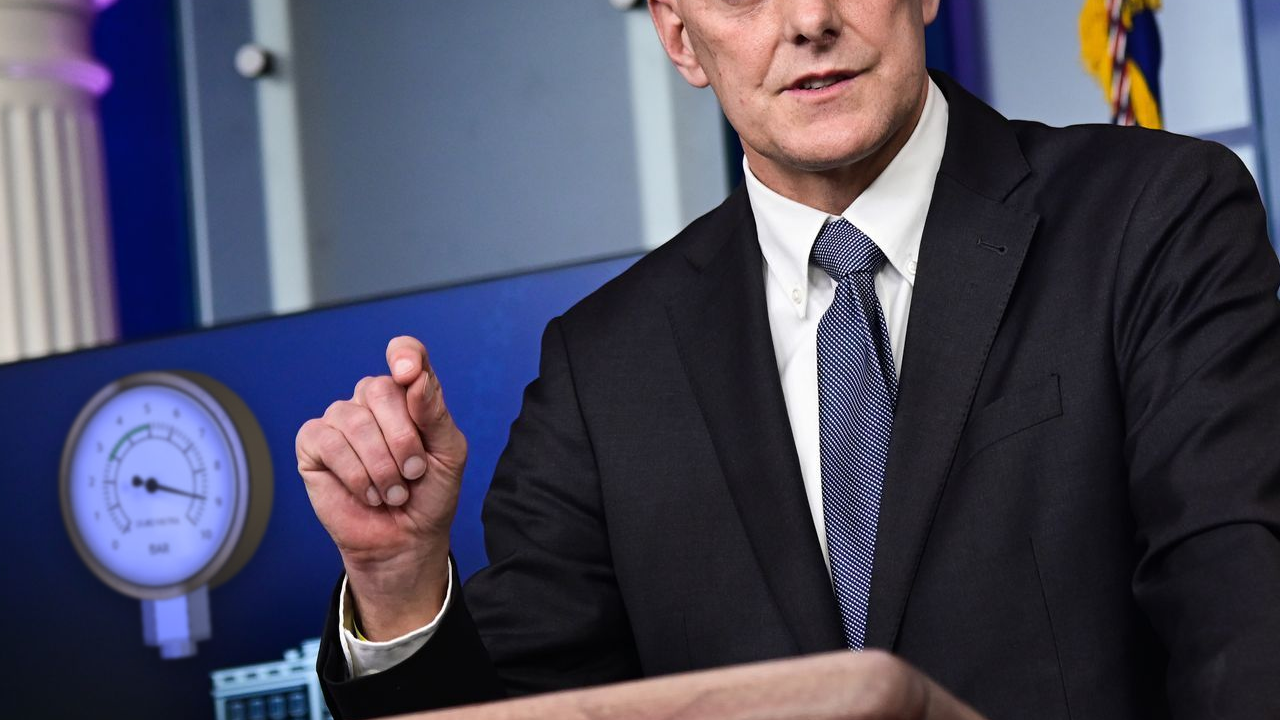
9 (bar)
